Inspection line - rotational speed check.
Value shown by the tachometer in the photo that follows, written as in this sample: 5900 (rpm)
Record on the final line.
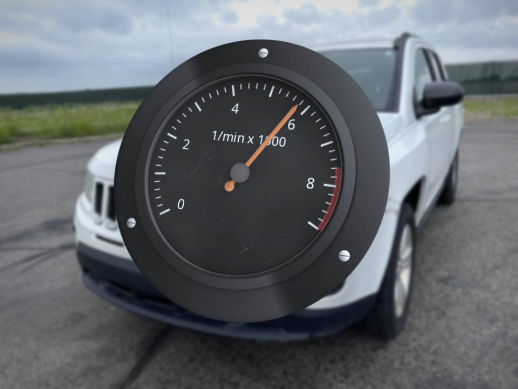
5800 (rpm)
